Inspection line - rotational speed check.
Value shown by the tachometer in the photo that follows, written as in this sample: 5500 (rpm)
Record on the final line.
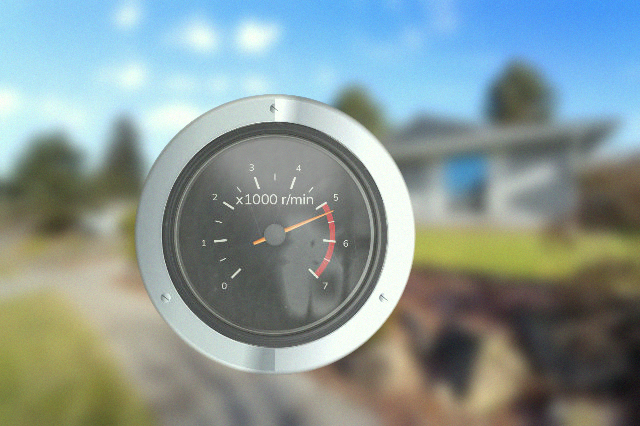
5250 (rpm)
